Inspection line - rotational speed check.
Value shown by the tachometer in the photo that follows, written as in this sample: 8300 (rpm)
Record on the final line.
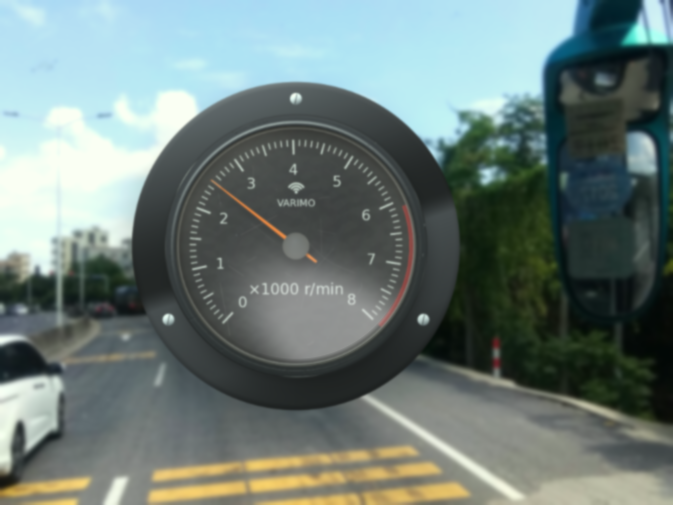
2500 (rpm)
